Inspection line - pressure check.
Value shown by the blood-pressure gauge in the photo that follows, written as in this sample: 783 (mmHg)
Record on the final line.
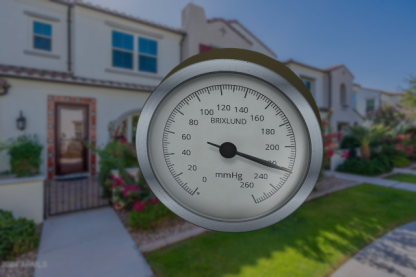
220 (mmHg)
